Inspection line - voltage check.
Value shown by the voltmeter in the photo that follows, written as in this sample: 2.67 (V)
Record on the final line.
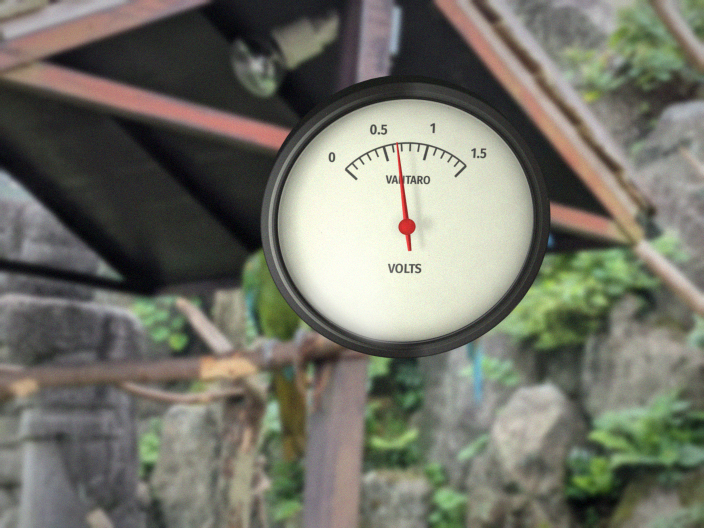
0.65 (V)
